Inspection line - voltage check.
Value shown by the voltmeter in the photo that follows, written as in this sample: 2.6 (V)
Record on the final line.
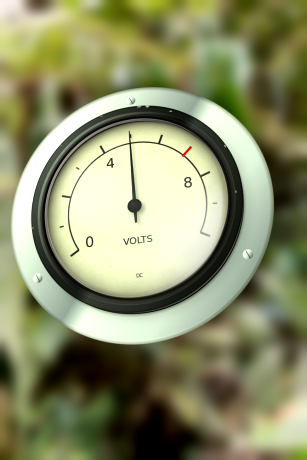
5 (V)
